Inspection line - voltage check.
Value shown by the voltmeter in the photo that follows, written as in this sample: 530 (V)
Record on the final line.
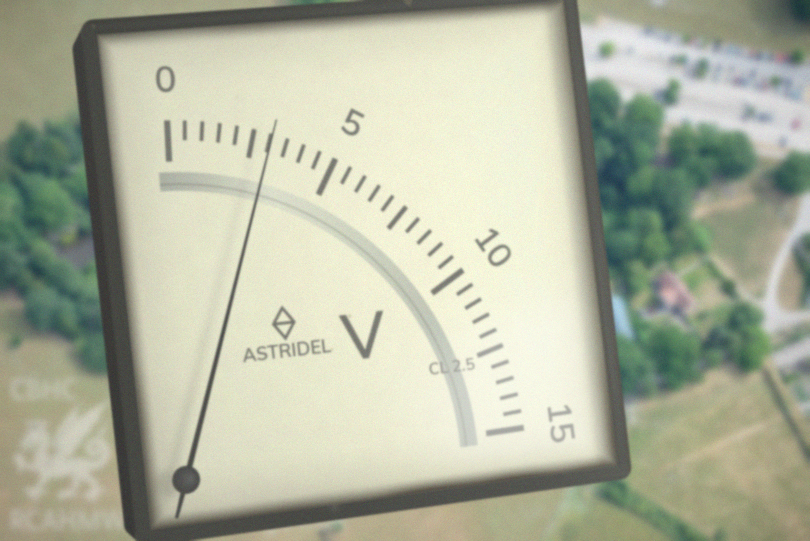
3 (V)
